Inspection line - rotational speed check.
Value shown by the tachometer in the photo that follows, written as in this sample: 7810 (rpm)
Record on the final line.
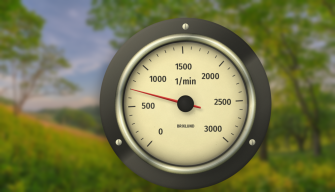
700 (rpm)
